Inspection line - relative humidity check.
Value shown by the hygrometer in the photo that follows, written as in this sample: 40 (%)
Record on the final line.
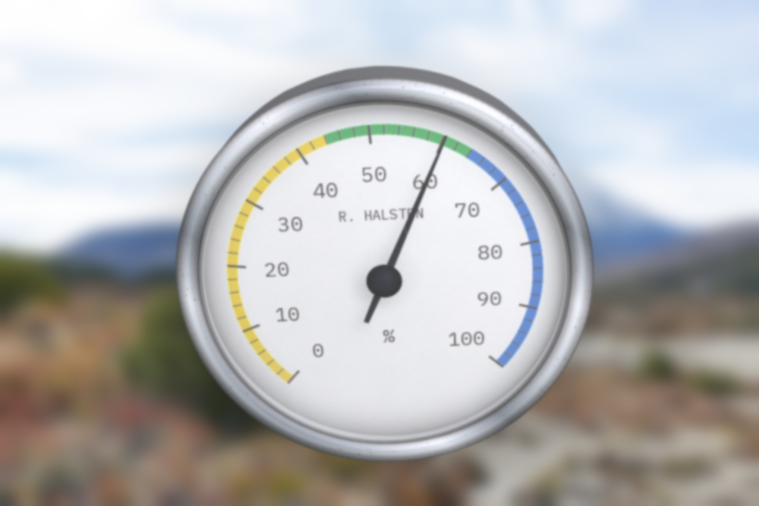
60 (%)
